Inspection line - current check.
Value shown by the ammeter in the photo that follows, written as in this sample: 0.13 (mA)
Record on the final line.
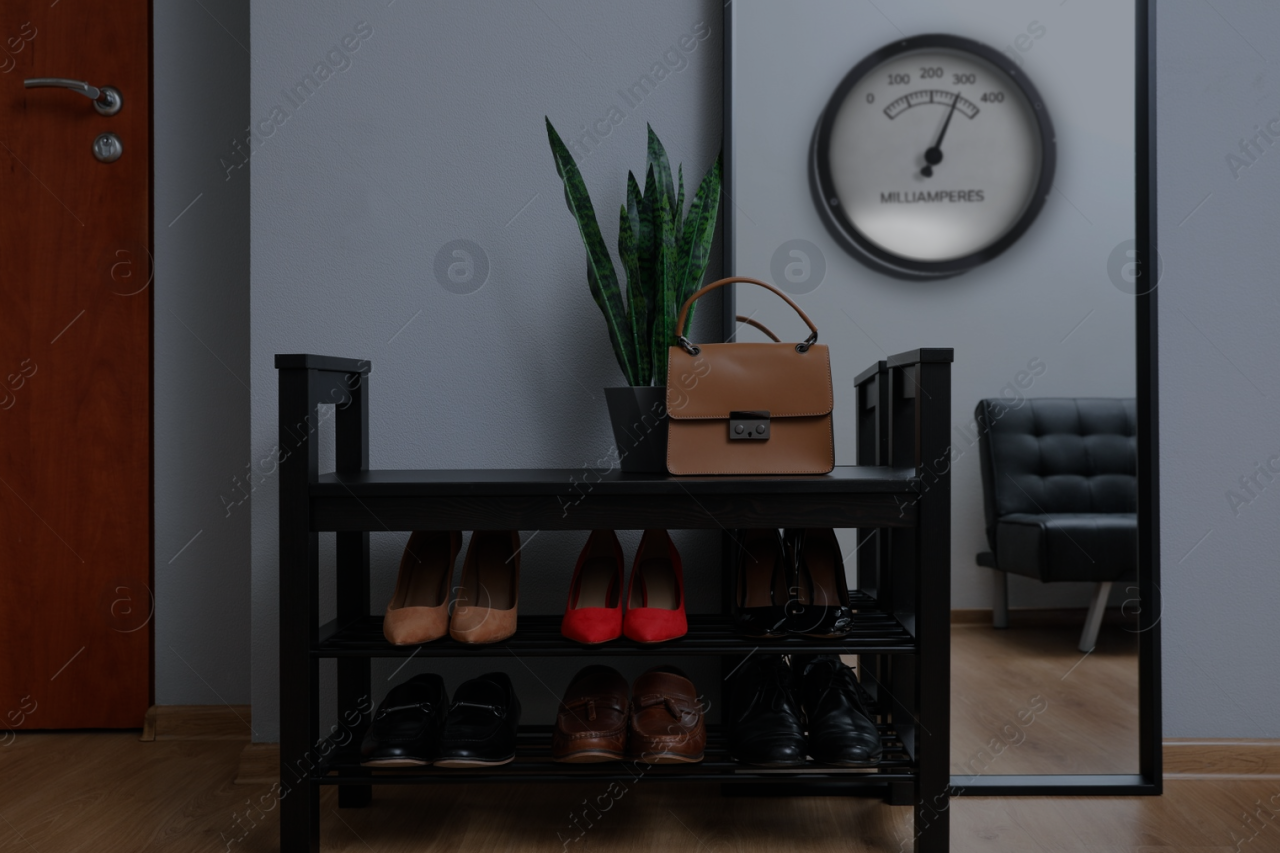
300 (mA)
